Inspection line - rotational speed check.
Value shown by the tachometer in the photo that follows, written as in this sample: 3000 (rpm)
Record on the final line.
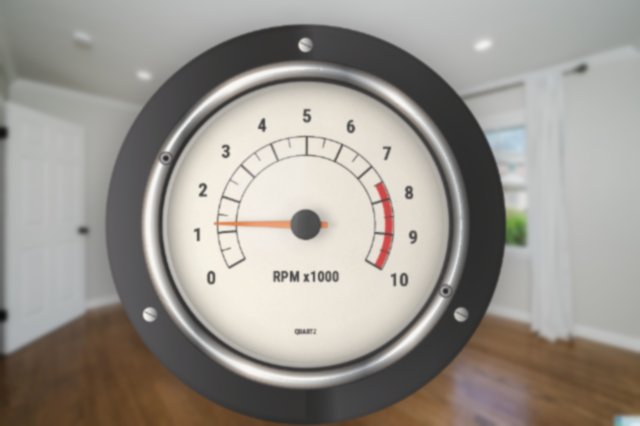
1250 (rpm)
